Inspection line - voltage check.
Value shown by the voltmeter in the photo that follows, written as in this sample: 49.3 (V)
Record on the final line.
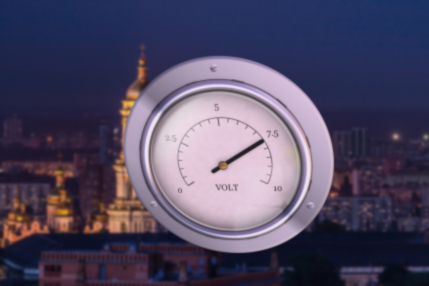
7.5 (V)
